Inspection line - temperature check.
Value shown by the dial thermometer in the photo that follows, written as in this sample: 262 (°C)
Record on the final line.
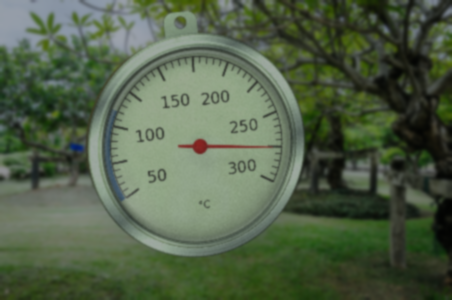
275 (°C)
